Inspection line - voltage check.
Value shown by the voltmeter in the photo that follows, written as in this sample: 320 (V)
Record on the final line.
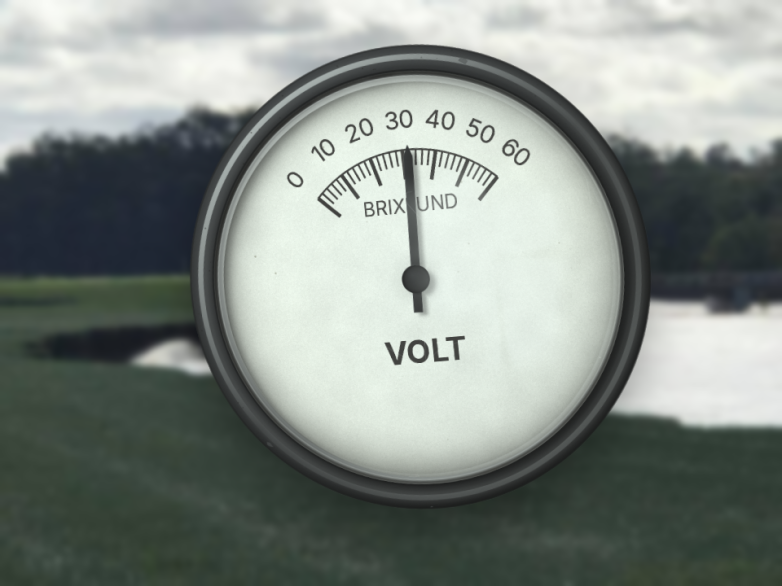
32 (V)
